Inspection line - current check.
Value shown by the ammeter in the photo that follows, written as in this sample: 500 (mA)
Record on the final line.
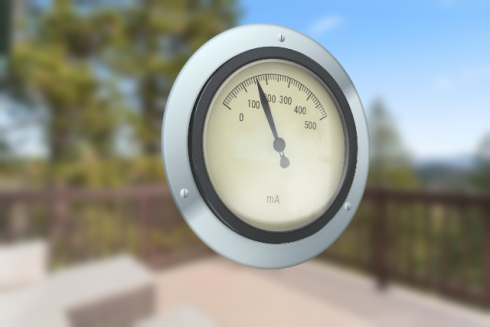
150 (mA)
